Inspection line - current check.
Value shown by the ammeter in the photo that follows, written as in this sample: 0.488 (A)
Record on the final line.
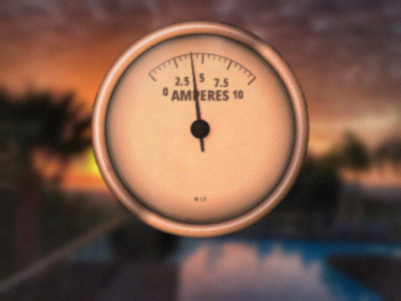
4 (A)
